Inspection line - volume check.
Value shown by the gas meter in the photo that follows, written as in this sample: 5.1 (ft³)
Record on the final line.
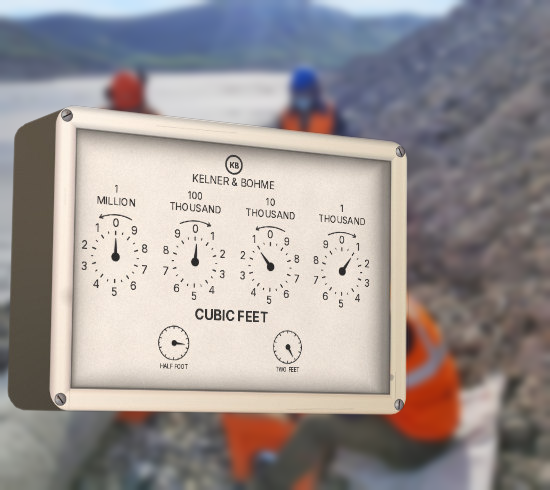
1100 (ft³)
